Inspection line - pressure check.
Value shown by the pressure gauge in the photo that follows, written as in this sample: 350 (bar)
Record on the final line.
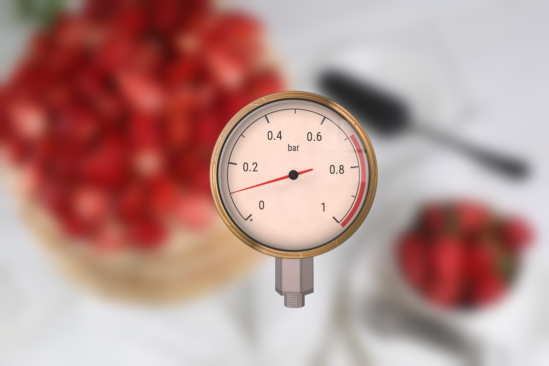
0.1 (bar)
